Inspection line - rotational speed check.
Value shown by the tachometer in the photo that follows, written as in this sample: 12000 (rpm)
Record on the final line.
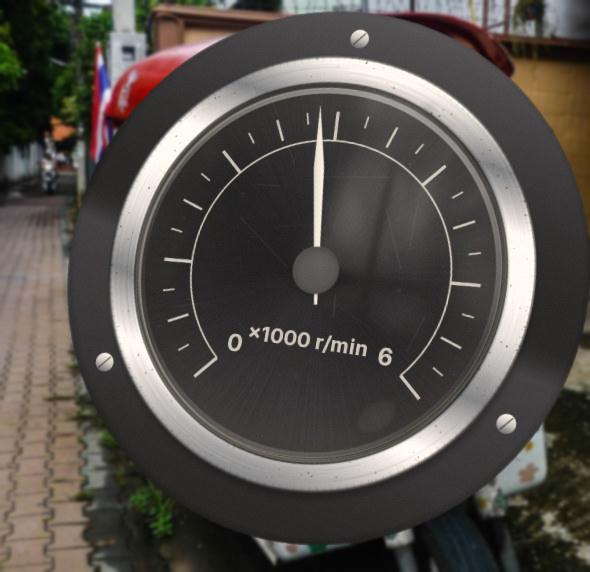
2875 (rpm)
